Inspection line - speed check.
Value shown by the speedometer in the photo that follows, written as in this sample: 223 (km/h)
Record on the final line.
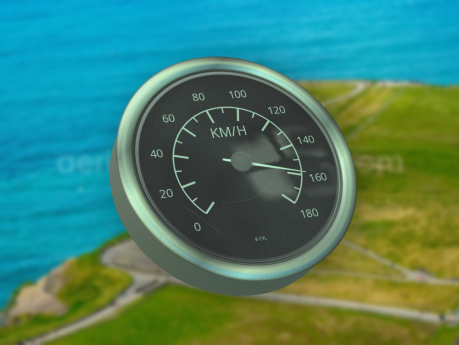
160 (km/h)
